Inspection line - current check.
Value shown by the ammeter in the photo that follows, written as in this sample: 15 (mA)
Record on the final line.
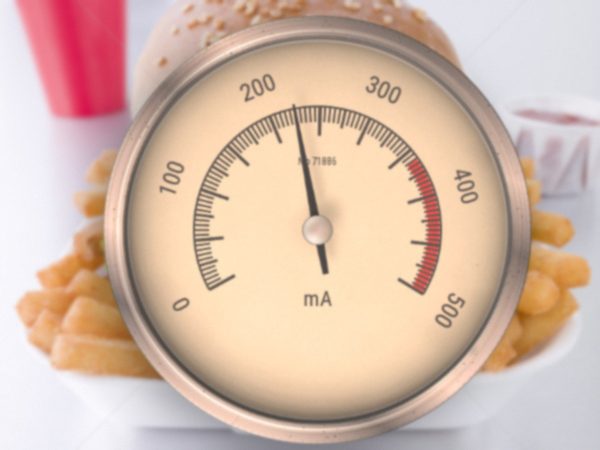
225 (mA)
